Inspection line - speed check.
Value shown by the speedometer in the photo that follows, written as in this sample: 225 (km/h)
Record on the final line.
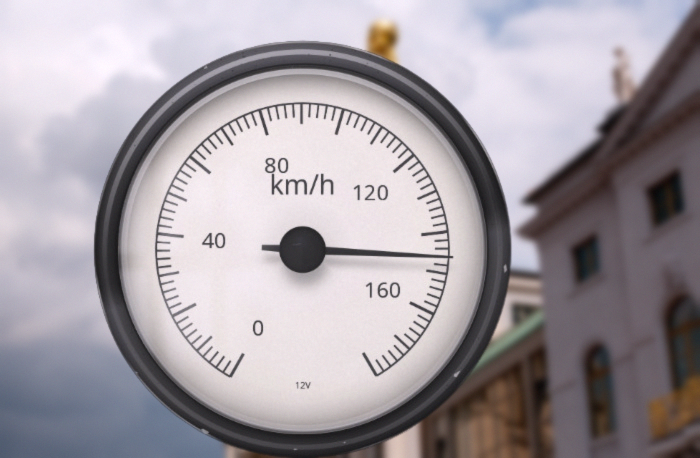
146 (km/h)
